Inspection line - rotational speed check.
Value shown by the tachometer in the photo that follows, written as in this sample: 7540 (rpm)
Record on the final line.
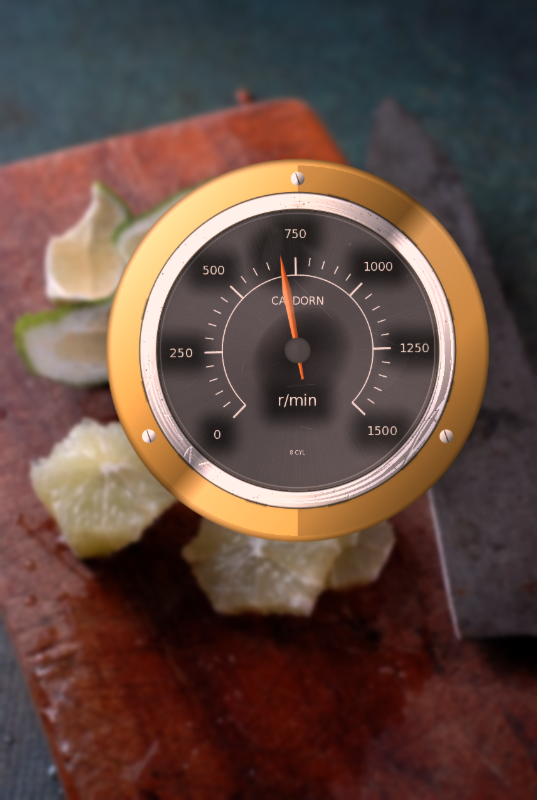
700 (rpm)
